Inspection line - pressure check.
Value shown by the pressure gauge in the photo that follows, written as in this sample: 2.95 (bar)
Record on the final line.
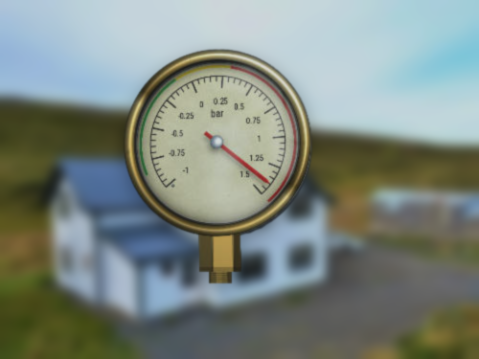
1.4 (bar)
